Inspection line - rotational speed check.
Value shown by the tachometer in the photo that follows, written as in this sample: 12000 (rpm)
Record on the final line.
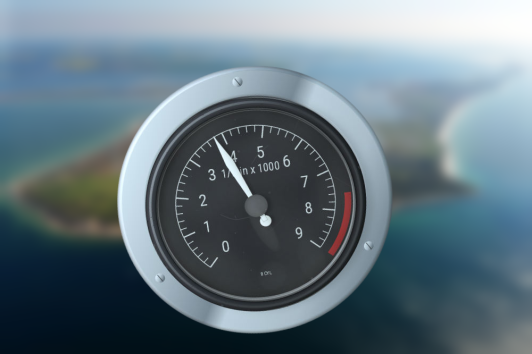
3800 (rpm)
